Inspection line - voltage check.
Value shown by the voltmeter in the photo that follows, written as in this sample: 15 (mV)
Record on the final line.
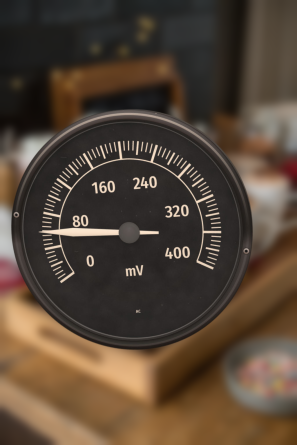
60 (mV)
